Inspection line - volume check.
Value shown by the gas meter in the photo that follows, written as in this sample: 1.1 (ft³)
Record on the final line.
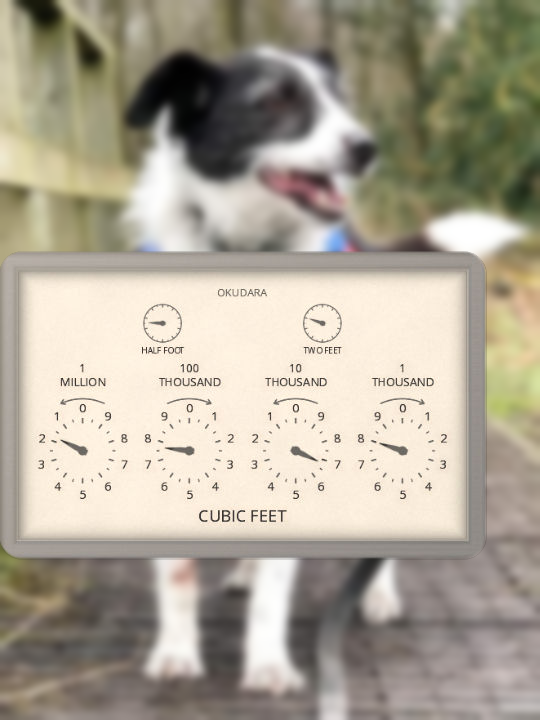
176800 (ft³)
